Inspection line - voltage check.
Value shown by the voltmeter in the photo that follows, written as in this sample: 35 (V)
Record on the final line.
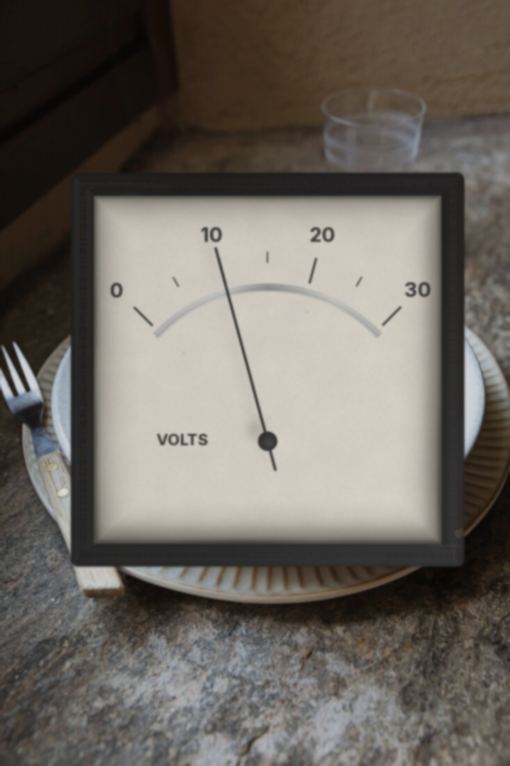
10 (V)
